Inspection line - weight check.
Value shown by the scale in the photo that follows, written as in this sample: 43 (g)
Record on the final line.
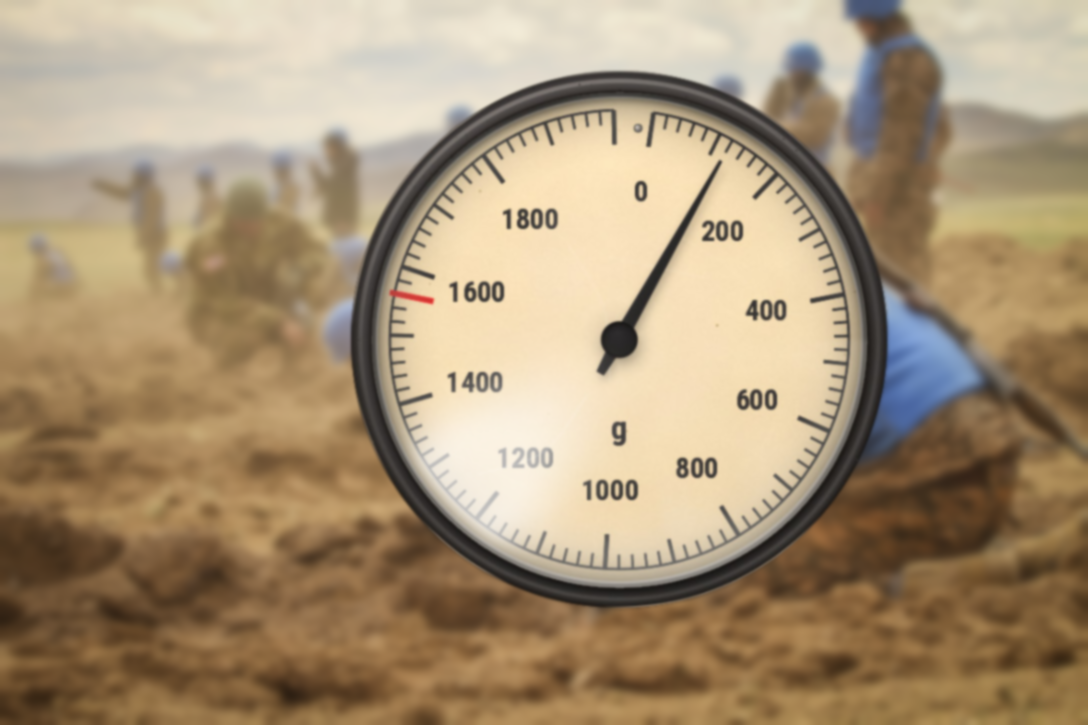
120 (g)
